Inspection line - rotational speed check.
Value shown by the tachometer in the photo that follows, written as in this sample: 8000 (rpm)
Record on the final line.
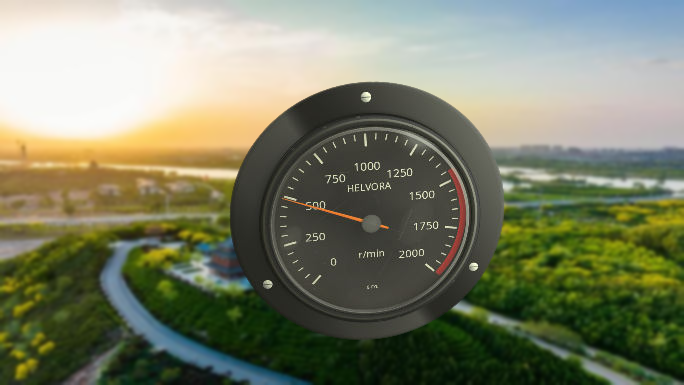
500 (rpm)
